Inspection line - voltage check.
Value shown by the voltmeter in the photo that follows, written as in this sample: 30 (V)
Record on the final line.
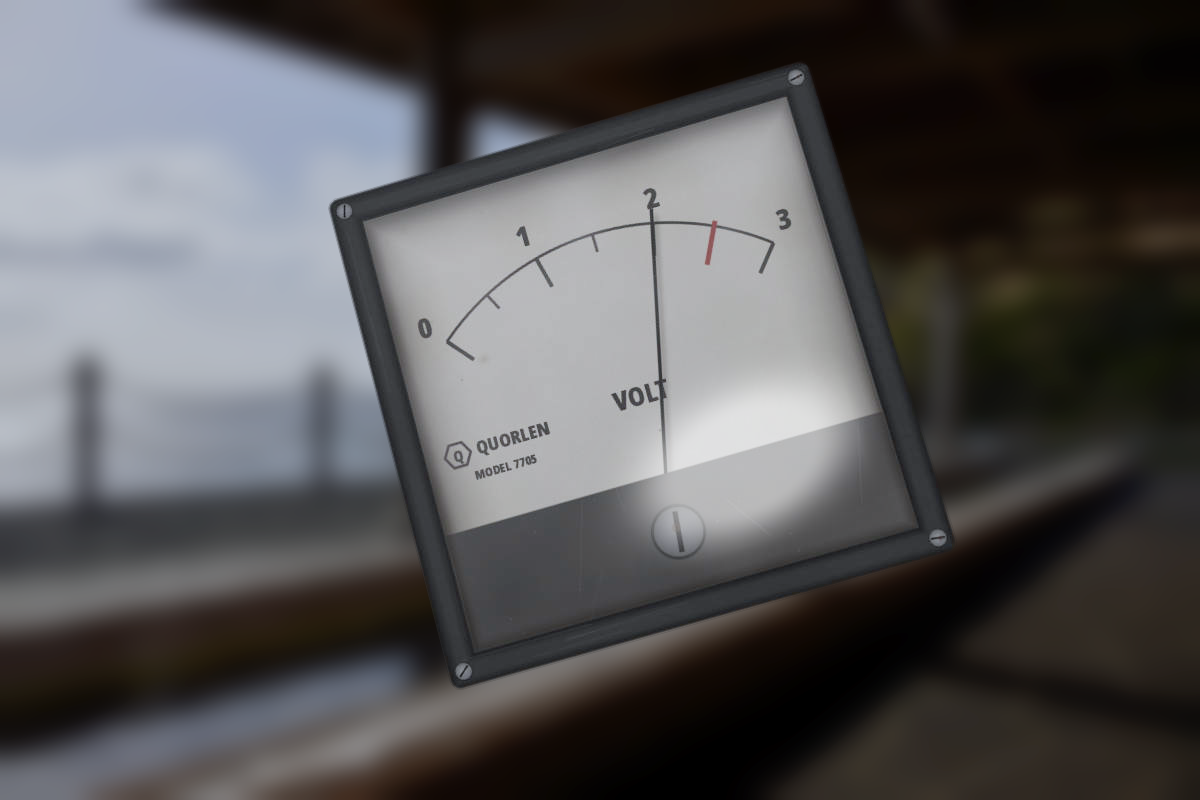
2 (V)
